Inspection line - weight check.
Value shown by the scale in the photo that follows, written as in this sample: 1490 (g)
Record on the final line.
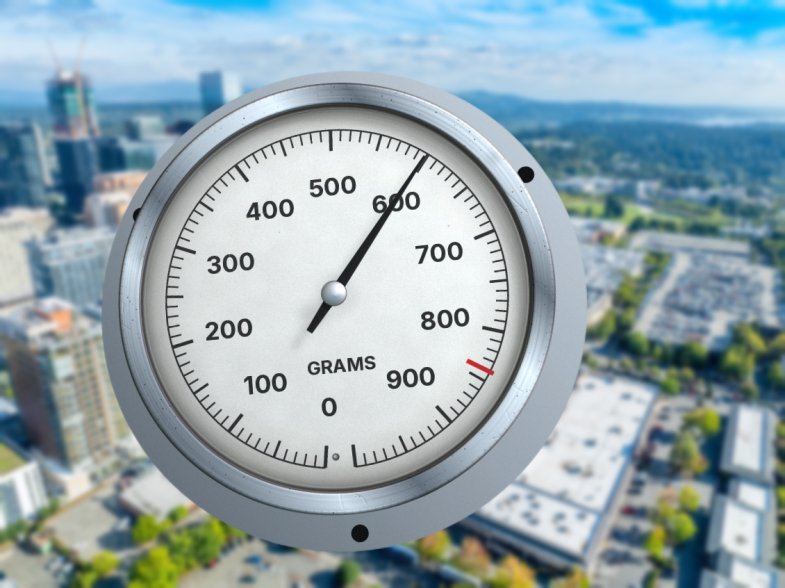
600 (g)
